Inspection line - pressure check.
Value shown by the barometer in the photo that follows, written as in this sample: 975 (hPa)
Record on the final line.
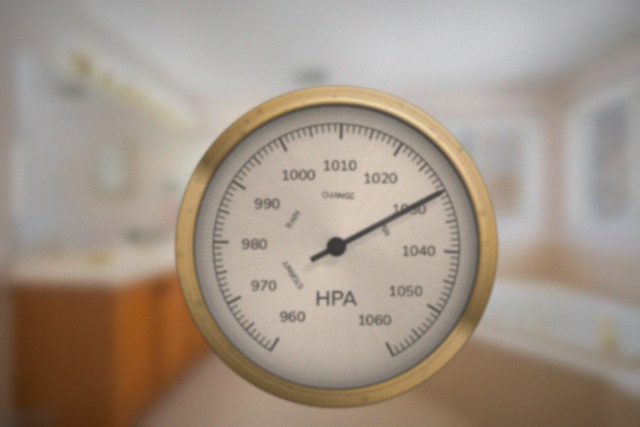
1030 (hPa)
